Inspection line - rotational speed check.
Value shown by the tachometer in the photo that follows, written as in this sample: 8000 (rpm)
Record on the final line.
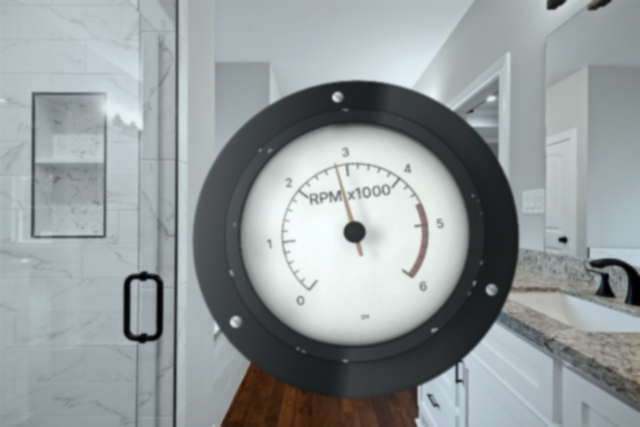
2800 (rpm)
